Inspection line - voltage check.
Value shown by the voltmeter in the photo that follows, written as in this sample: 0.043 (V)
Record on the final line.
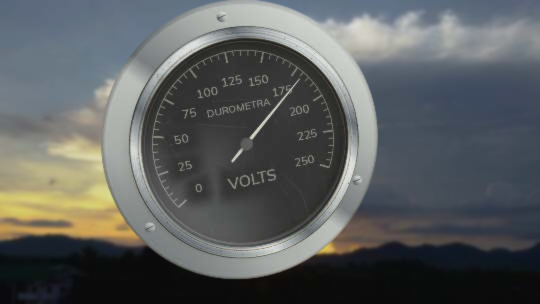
180 (V)
